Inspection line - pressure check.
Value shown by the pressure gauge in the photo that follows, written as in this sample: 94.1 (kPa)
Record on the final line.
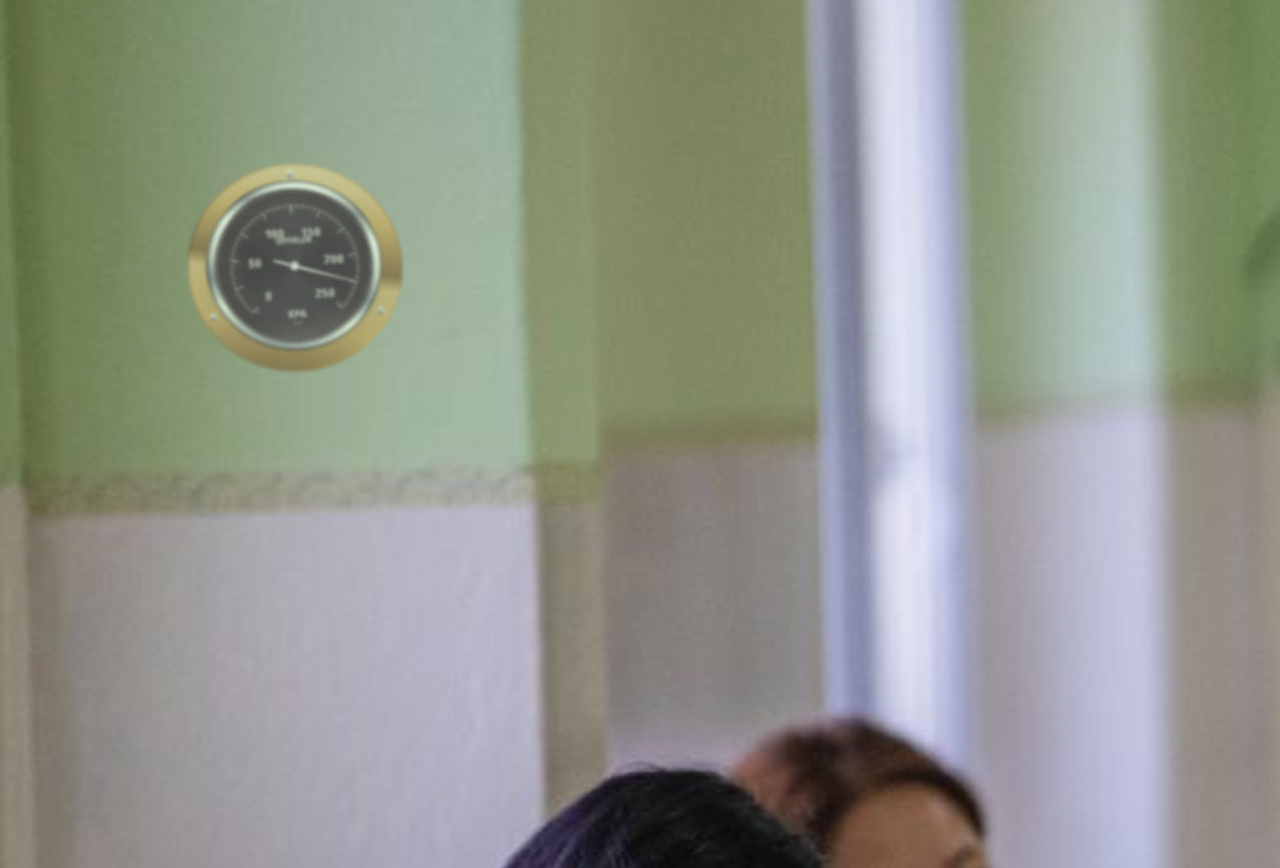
225 (kPa)
